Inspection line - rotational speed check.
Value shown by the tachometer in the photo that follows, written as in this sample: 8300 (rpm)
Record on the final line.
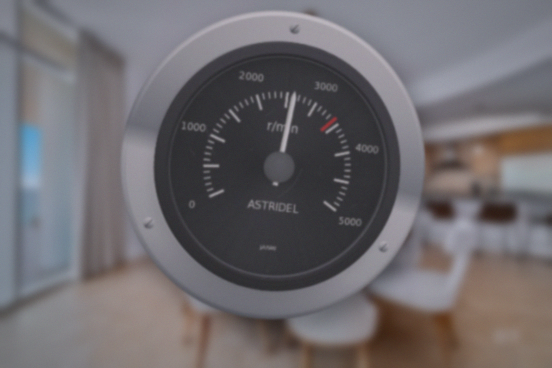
2600 (rpm)
